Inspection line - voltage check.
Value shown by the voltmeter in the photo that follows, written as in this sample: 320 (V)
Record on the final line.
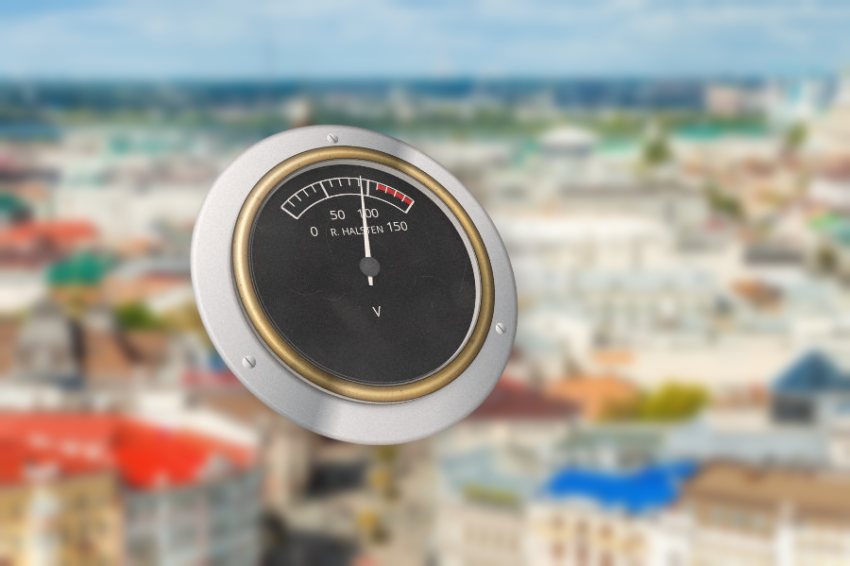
90 (V)
